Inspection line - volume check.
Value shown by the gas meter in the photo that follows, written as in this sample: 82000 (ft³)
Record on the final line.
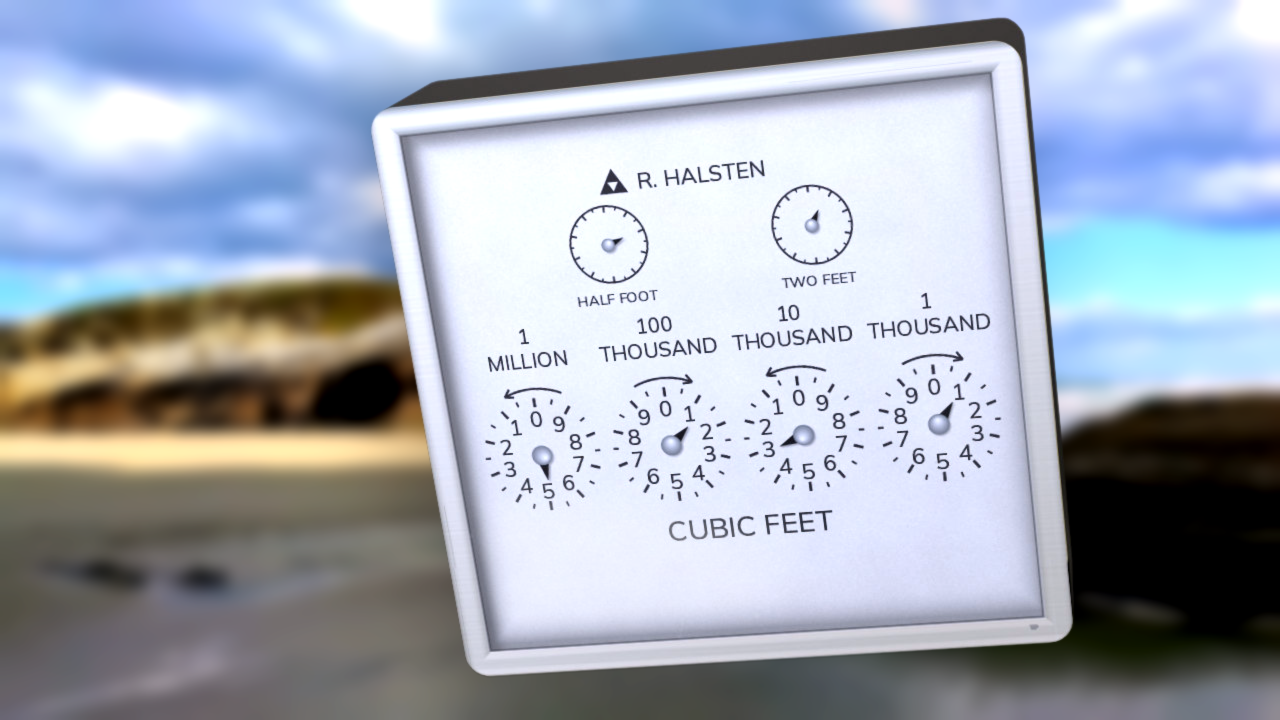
513100 (ft³)
